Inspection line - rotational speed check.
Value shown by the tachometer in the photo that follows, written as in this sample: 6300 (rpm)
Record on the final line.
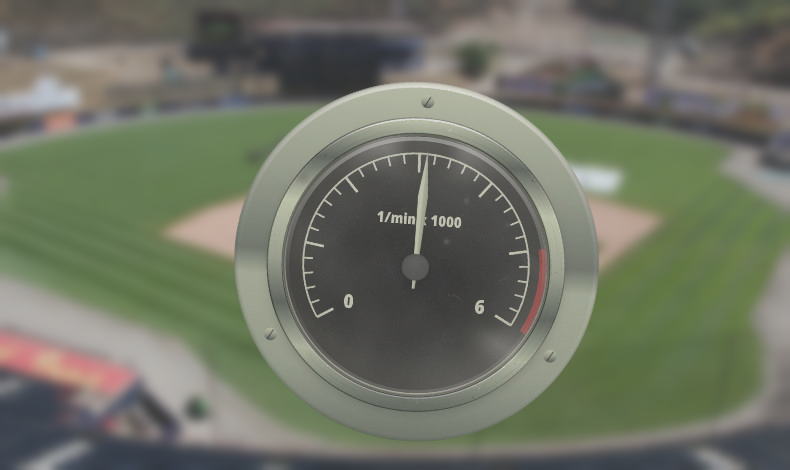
3100 (rpm)
